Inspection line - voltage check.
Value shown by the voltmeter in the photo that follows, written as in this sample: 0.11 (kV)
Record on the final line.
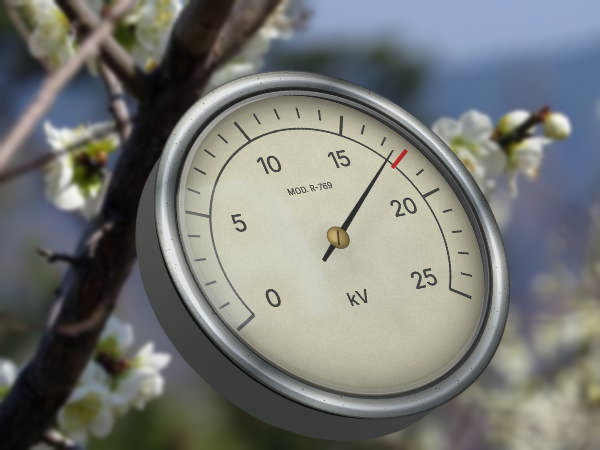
17.5 (kV)
